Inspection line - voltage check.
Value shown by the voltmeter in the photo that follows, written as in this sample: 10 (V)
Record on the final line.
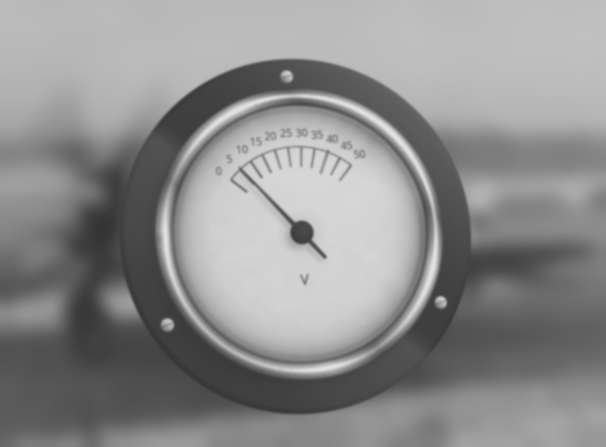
5 (V)
